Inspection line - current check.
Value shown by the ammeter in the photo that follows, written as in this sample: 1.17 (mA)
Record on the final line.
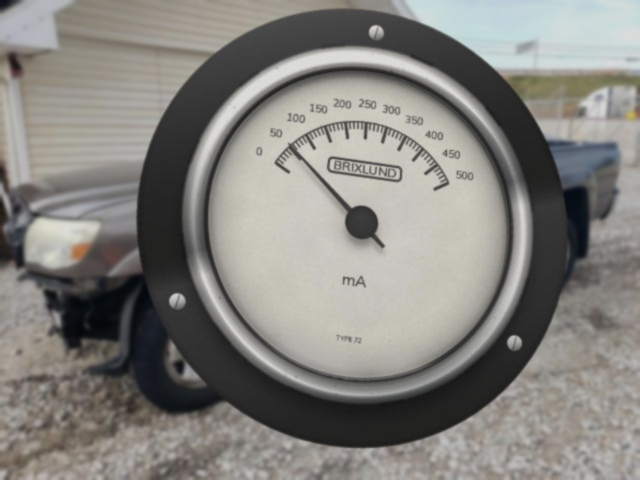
50 (mA)
